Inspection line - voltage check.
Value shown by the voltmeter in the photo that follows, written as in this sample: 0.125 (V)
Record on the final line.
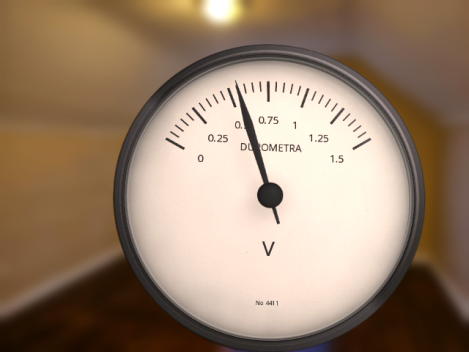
0.55 (V)
